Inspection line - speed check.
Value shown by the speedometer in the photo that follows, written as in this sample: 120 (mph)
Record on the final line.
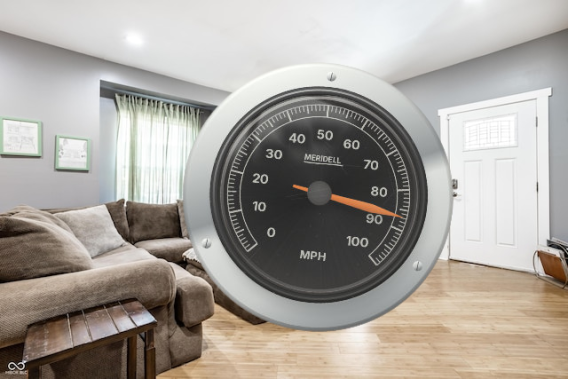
87 (mph)
